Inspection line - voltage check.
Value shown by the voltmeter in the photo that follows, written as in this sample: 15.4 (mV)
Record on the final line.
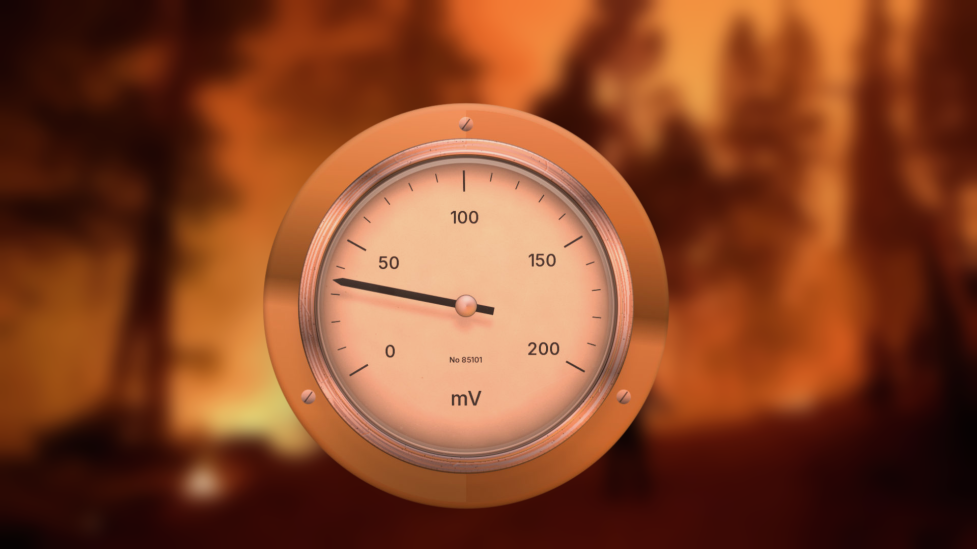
35 (mV)
